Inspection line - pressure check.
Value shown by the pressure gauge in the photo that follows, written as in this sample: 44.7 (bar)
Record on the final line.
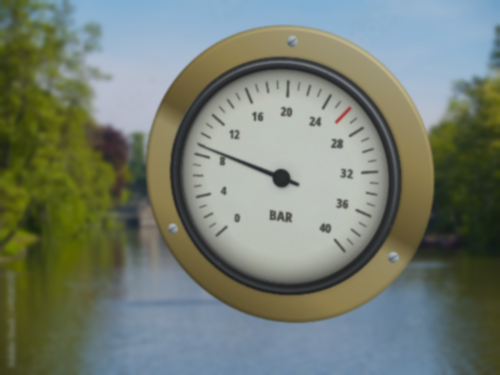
9 (bar)
